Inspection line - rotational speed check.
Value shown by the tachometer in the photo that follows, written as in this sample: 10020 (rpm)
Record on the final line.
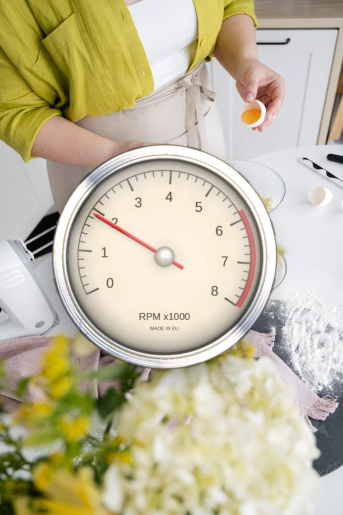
1900 (rpm)
